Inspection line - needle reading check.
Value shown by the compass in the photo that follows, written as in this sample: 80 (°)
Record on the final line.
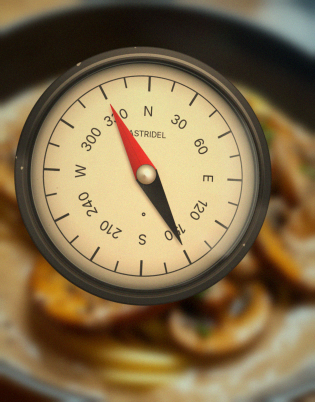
330 (°)
